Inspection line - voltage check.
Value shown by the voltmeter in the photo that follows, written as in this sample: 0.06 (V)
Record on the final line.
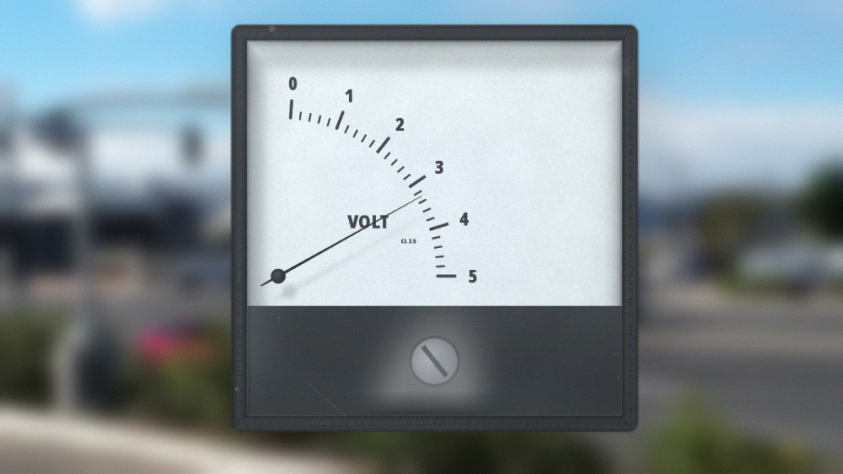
3.3 (V)
